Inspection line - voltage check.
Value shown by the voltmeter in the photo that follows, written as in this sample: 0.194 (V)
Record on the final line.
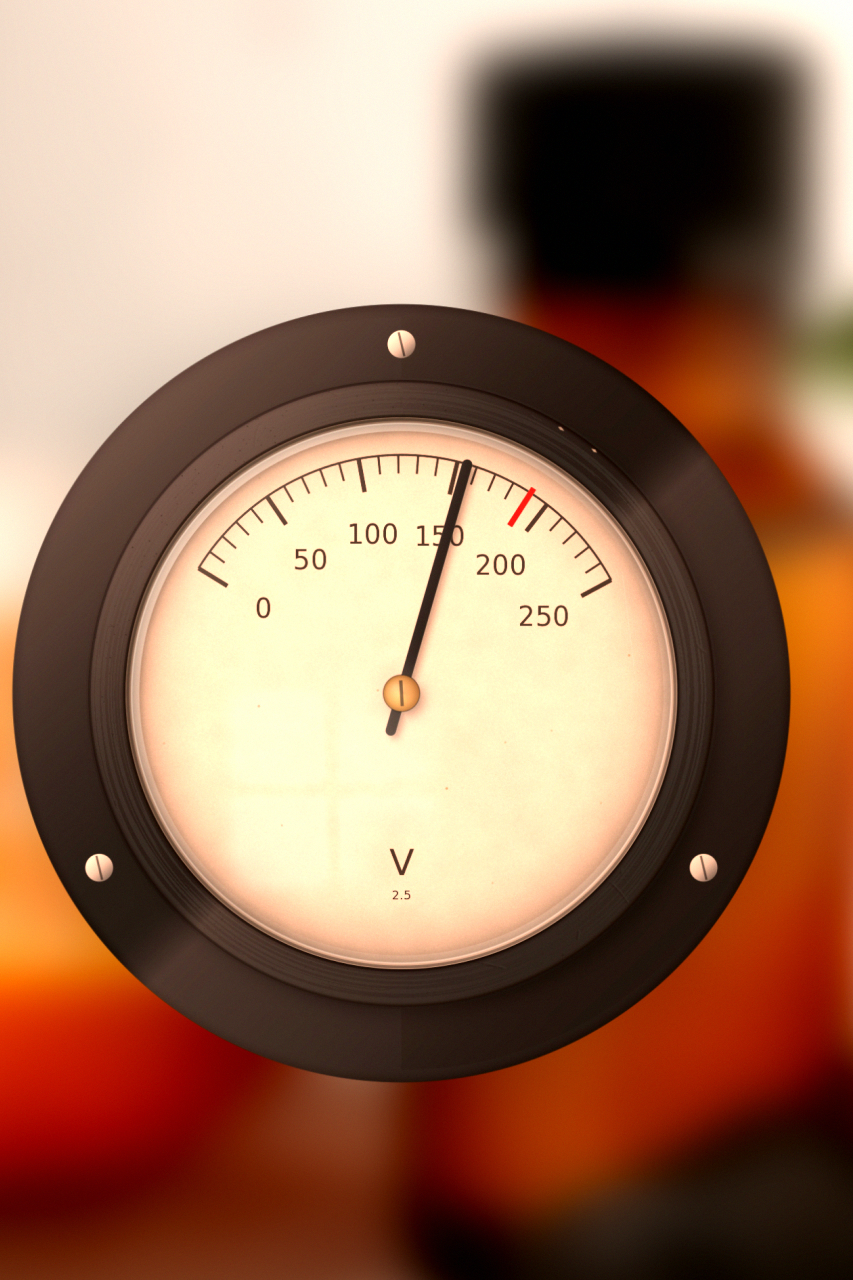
155 (V)
